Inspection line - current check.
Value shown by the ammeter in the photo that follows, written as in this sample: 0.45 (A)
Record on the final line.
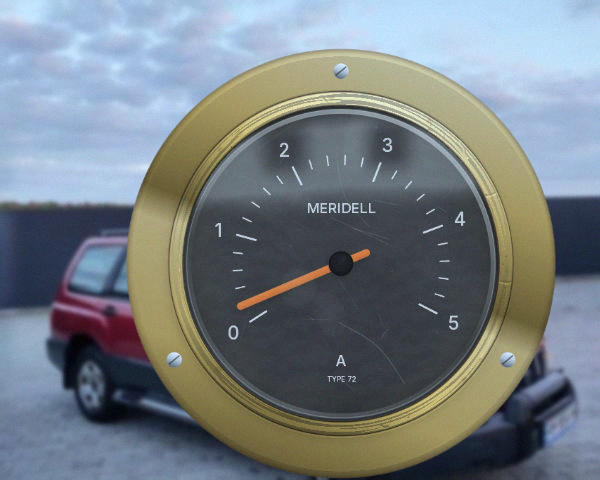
0.2 (A)
